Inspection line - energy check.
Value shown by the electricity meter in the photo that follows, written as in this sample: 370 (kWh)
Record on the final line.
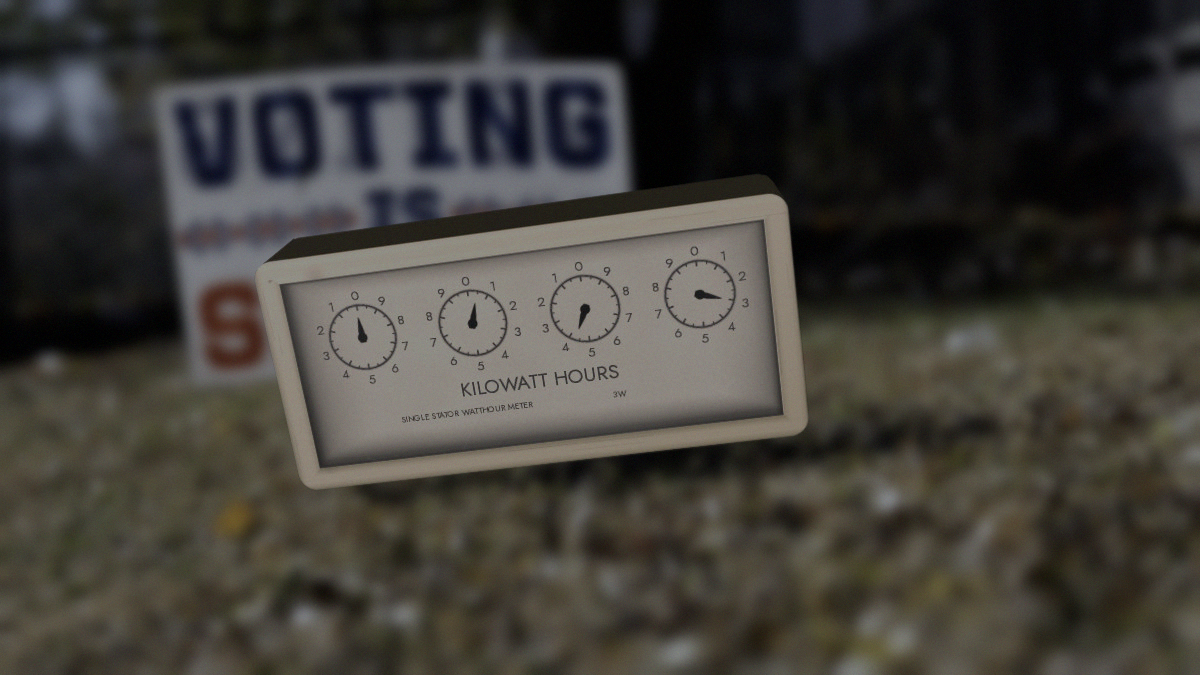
43 (kWh)
